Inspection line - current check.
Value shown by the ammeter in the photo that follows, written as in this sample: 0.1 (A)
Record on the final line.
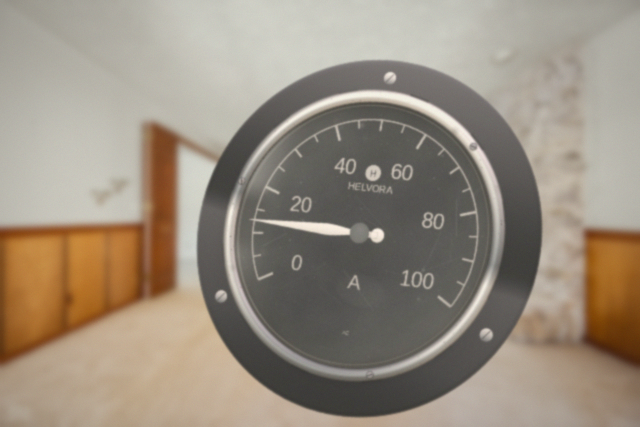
12.5 (A)
